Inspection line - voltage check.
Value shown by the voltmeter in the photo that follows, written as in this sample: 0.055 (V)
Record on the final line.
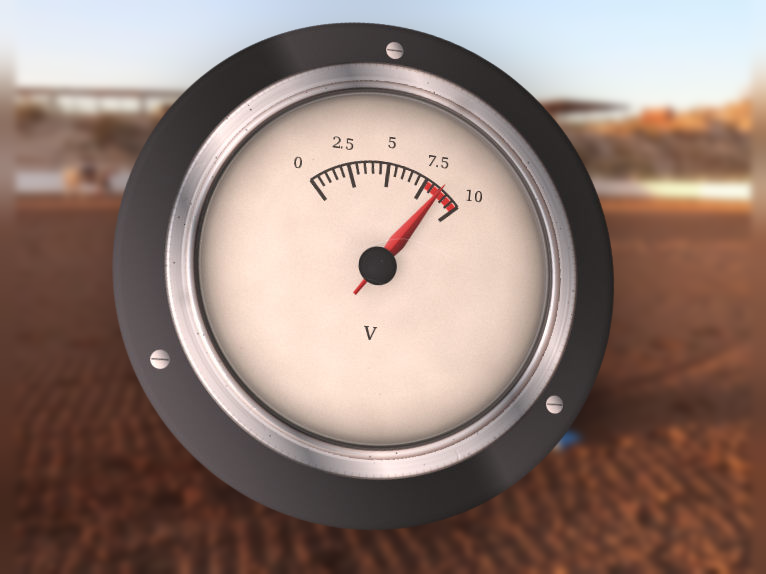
8.5 (V)
